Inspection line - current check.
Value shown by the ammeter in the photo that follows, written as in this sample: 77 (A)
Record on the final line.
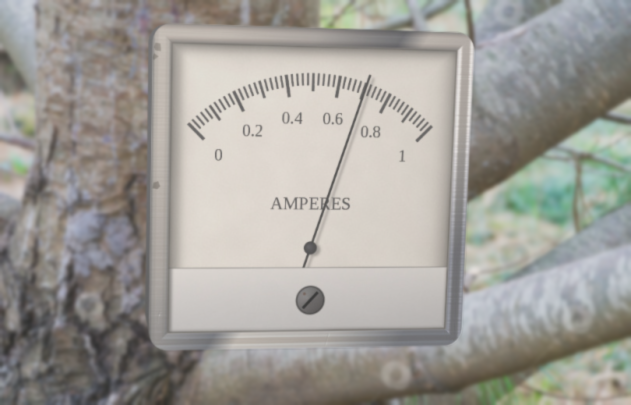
0.7 (A)
